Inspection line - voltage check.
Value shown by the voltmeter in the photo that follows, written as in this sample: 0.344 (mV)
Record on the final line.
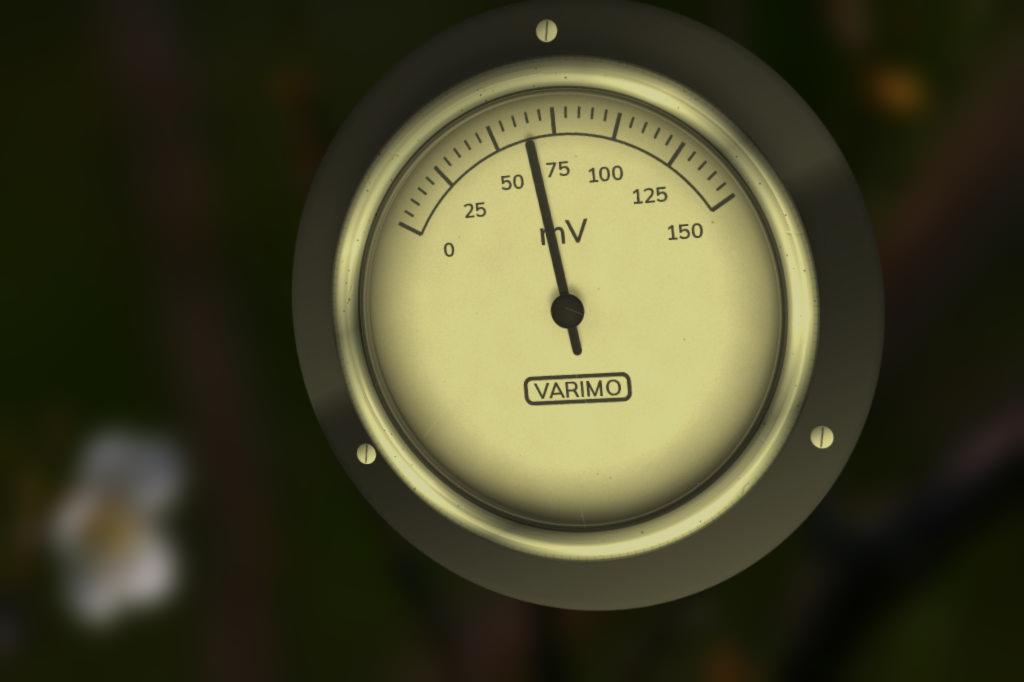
65 (mV)
